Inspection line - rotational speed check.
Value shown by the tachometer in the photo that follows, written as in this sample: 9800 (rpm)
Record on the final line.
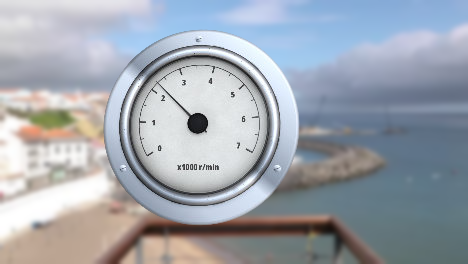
2250 (rpm)
